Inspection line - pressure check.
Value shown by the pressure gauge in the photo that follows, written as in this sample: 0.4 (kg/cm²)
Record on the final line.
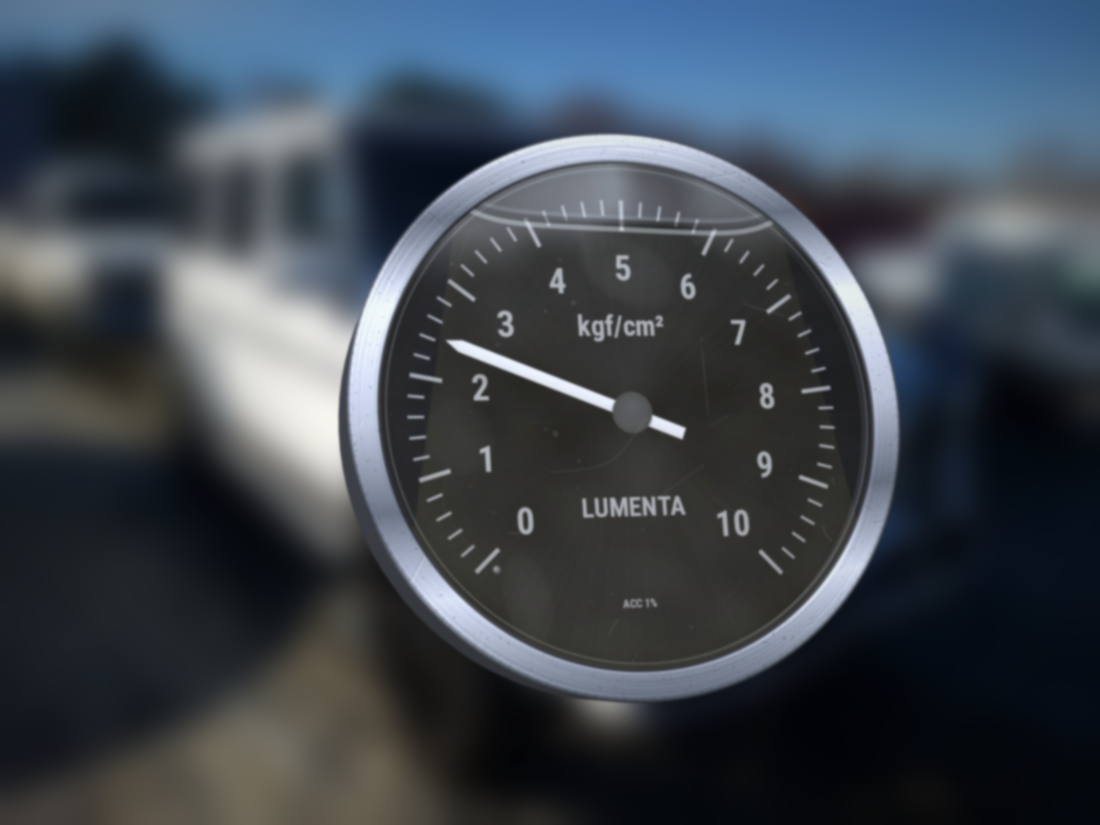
2.4 (kg/cm²)
